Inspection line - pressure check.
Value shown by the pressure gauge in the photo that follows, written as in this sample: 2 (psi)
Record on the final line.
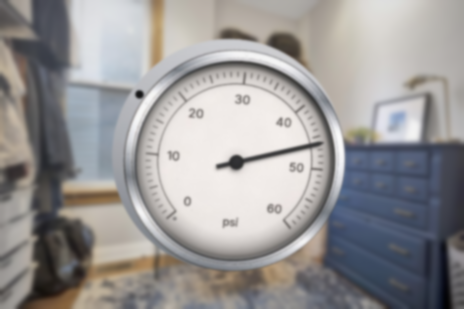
46 (psi)
